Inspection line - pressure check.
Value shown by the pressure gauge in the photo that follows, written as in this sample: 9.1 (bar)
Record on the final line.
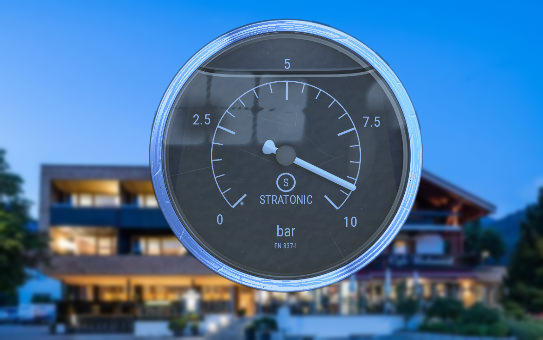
9.25 (bar)
